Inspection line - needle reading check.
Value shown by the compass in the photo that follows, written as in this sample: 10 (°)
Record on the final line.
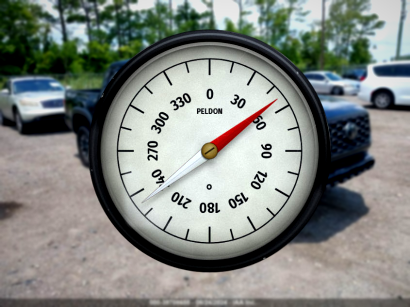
52.5 (°)
